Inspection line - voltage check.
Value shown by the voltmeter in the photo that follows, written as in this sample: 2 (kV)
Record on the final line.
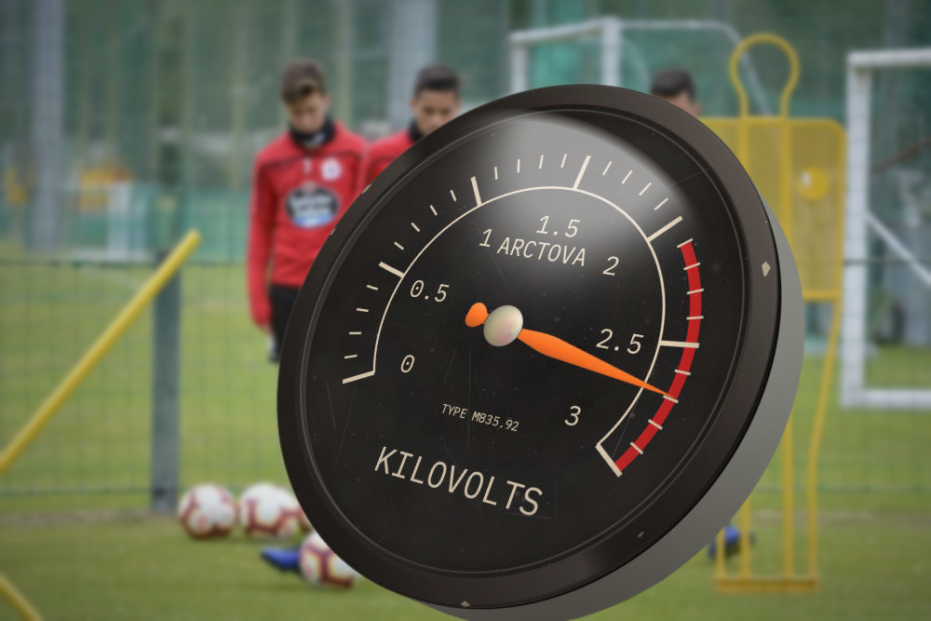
2.7 (kV)
